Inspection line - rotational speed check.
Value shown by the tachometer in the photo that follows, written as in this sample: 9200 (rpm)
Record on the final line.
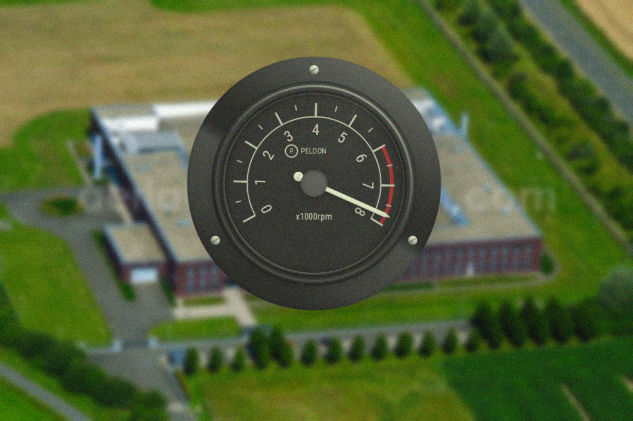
7750 (rpm)
